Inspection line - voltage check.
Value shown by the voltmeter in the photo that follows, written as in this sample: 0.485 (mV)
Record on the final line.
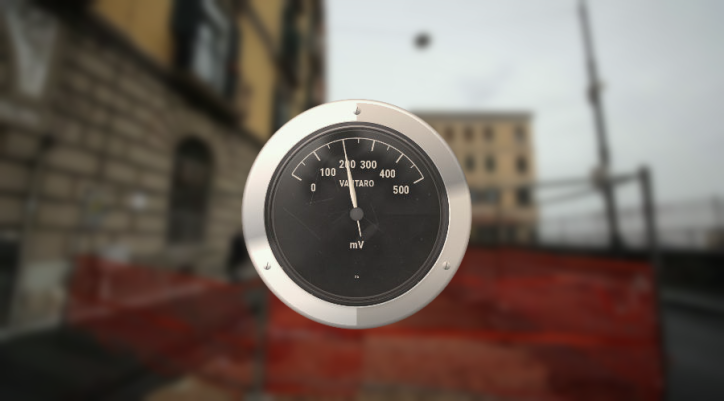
200 (mV)
